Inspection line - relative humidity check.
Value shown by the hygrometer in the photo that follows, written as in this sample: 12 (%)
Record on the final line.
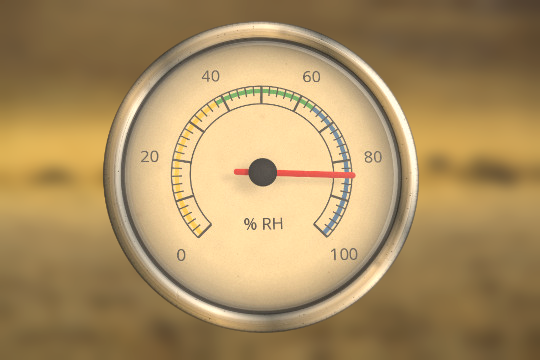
84 (%)
